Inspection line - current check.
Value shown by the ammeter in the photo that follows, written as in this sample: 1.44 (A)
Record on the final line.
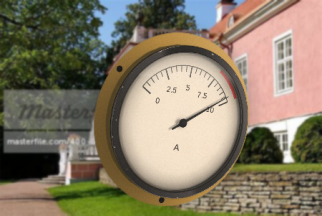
9.5 (A)
